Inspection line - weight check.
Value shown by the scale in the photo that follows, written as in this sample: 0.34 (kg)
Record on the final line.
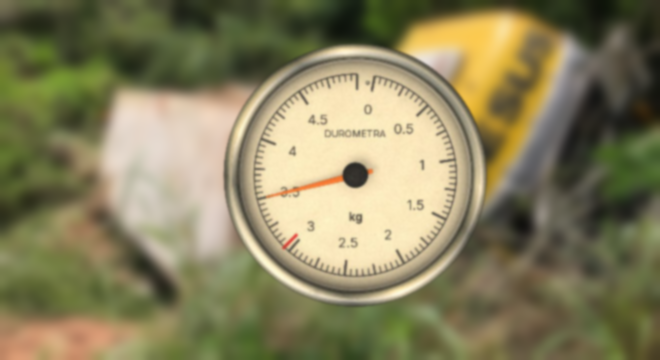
3.5 (kg)
